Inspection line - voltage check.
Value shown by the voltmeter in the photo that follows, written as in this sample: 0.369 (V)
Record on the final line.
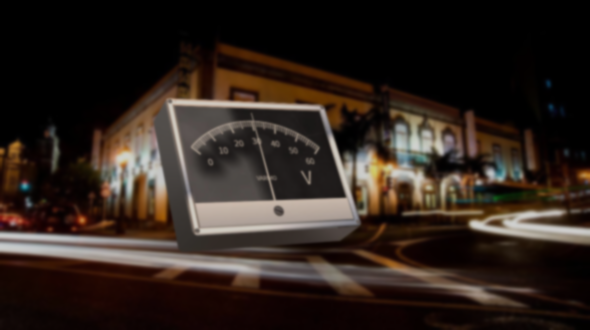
30 (V)
